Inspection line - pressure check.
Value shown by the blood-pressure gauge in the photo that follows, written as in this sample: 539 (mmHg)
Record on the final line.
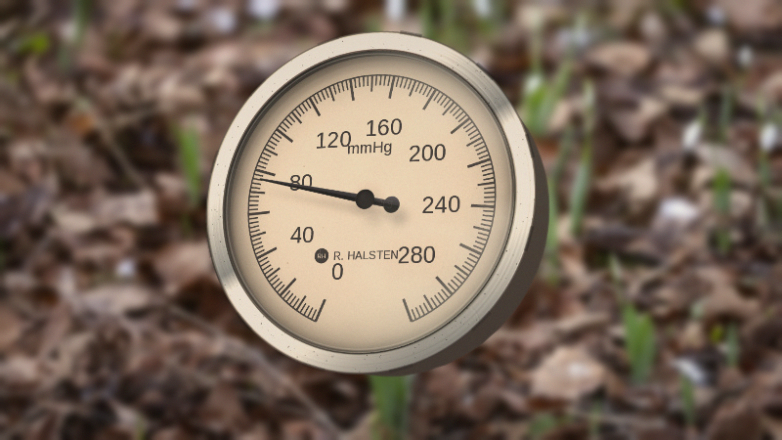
76 (mmHg)
